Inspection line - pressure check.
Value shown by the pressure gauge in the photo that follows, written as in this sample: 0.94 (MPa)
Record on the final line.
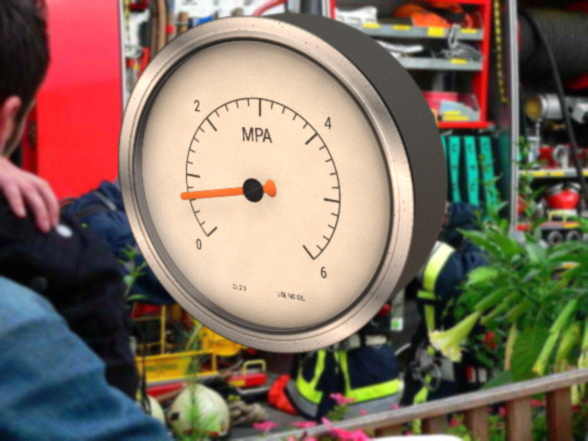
0.7 (MPa)
